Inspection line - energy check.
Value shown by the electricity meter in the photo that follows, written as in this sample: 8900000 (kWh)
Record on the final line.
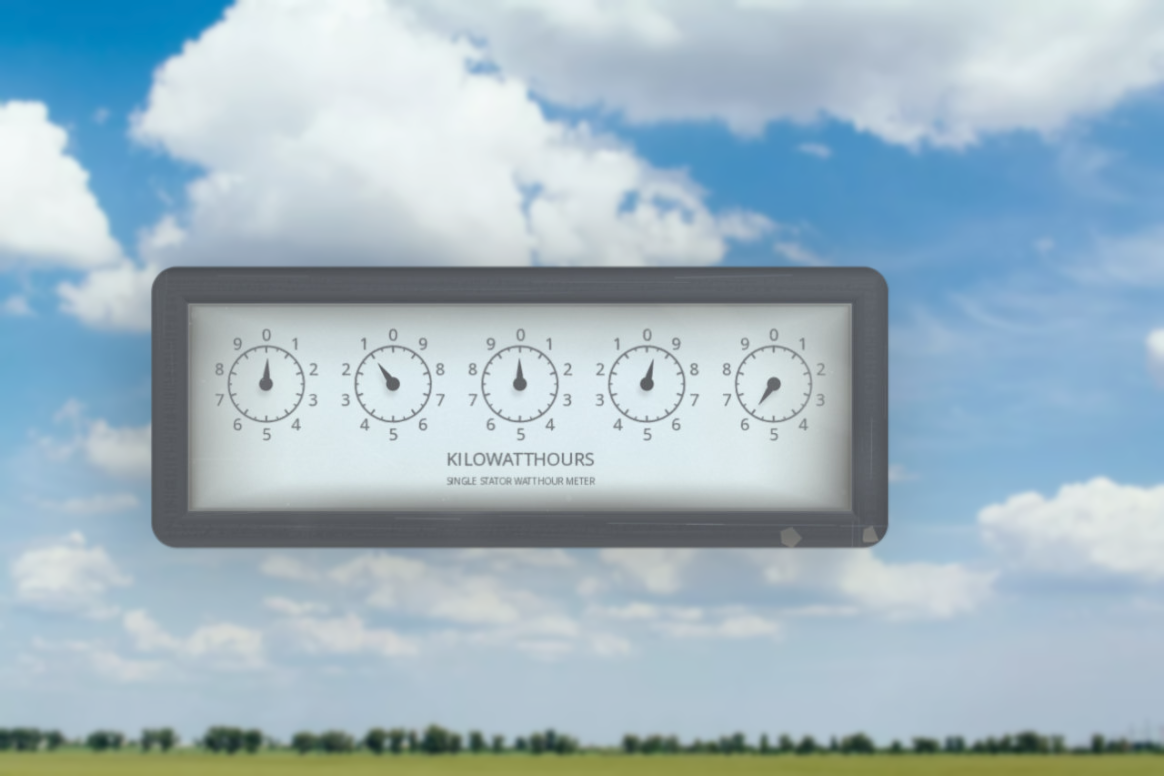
996 (kWh)
